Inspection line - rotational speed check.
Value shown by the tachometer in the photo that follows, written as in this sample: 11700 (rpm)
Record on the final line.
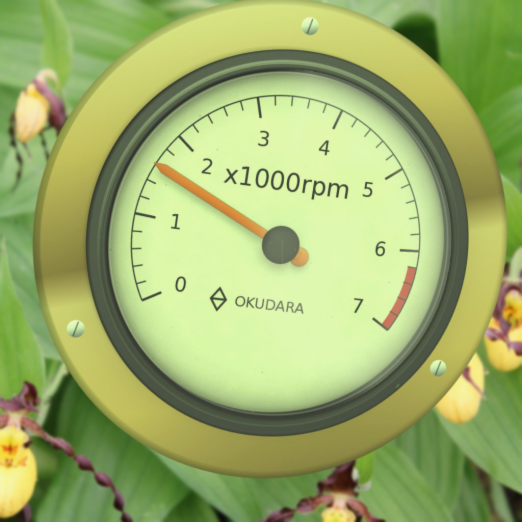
1600 (rpm)
